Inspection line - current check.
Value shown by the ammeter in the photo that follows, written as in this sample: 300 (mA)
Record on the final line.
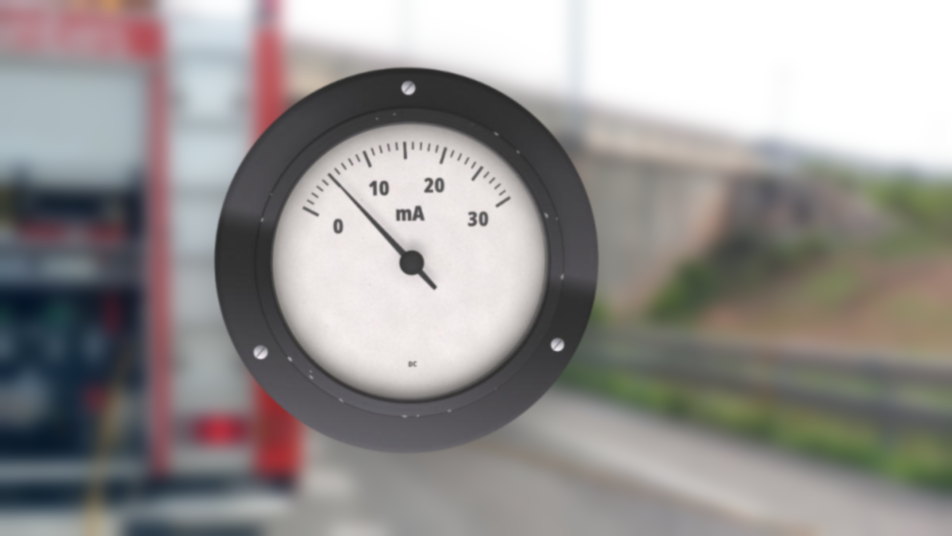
5 (mA)
